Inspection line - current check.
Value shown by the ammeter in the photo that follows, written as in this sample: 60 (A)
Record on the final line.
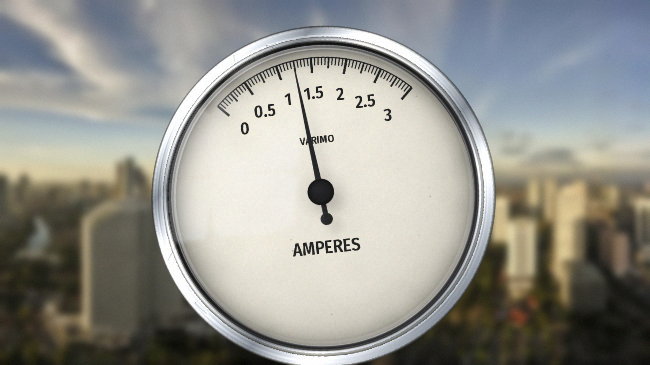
1.25 (A)
